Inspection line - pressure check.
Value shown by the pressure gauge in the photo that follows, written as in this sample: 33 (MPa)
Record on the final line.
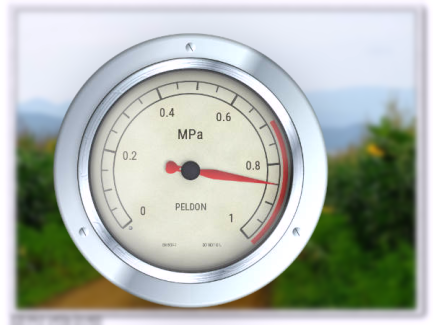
0.85 (MPa)
